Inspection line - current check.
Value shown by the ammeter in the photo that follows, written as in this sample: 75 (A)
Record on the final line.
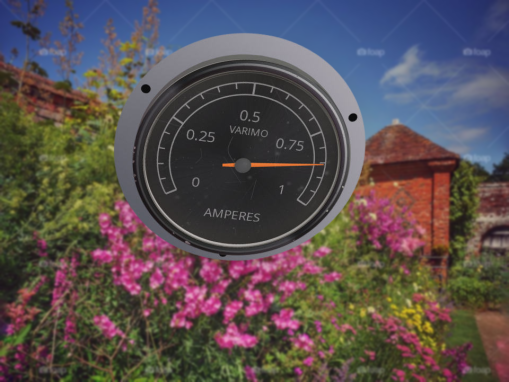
0.85 (A)
